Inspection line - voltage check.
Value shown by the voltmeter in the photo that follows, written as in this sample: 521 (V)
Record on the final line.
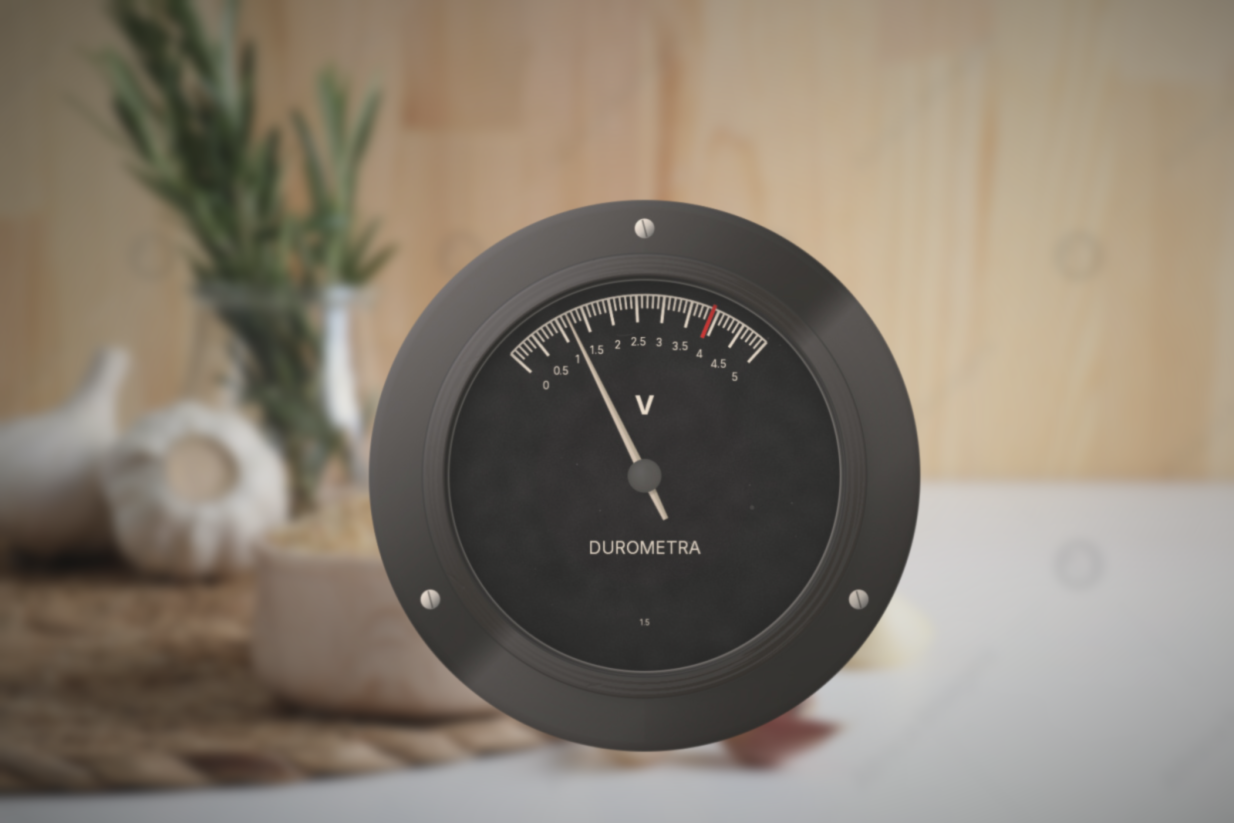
1.2 (V)
